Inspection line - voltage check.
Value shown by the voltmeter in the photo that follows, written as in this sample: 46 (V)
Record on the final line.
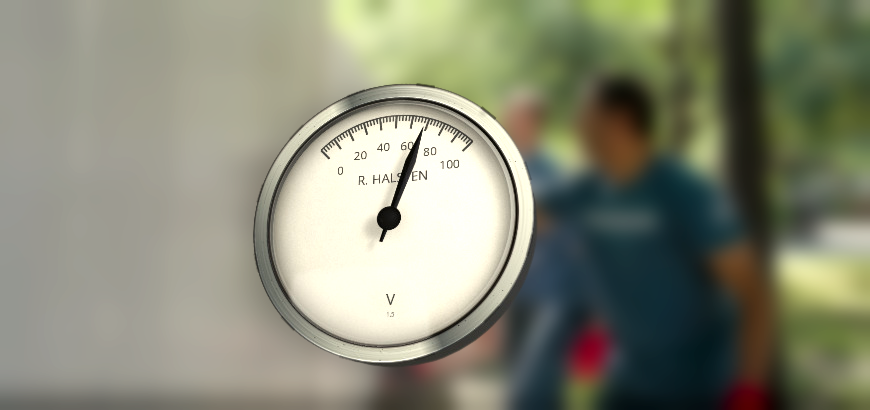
70 (V)
